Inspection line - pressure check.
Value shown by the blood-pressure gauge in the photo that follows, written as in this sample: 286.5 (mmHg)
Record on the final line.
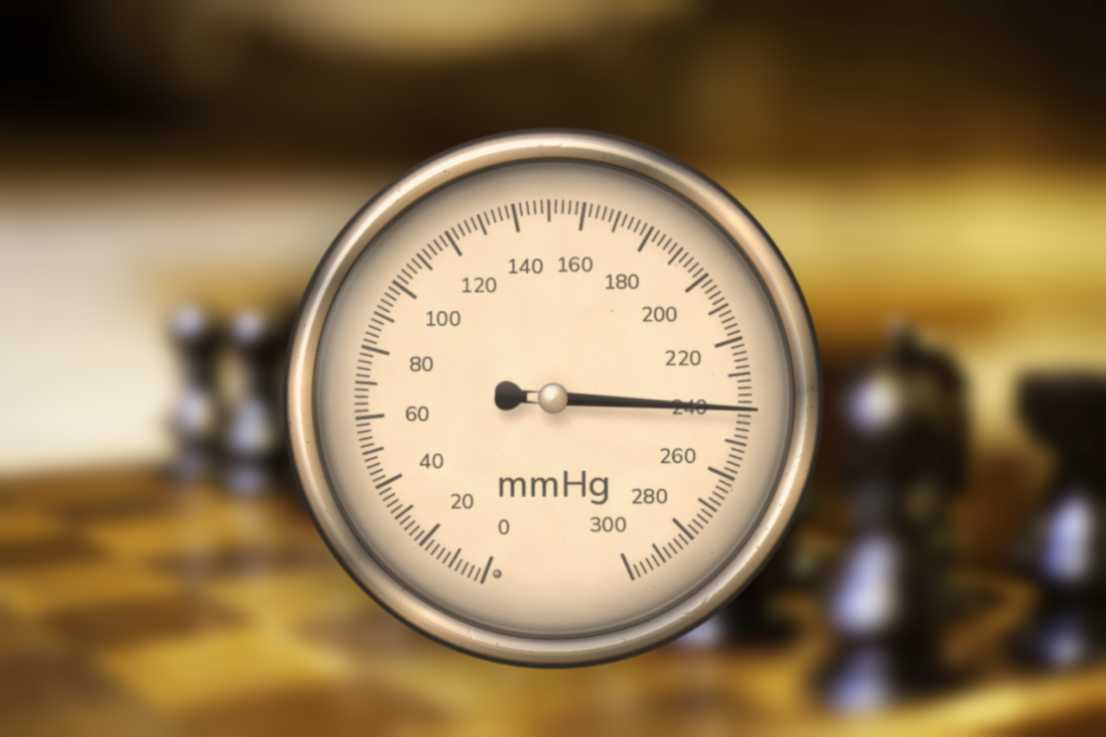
240 (mmHg)
